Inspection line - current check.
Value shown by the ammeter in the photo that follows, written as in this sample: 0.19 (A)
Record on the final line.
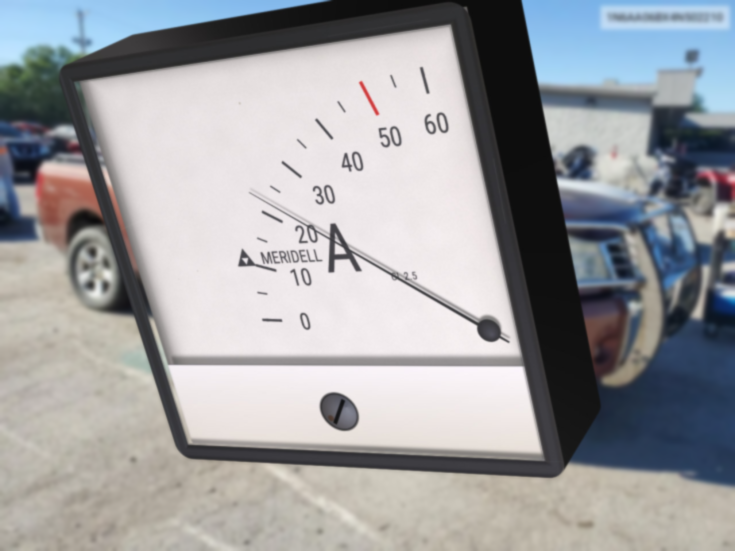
22.5 (A)
